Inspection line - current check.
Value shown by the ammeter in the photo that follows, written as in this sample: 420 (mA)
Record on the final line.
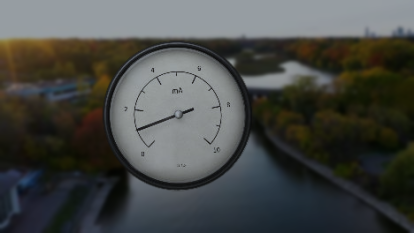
1 (mA)
